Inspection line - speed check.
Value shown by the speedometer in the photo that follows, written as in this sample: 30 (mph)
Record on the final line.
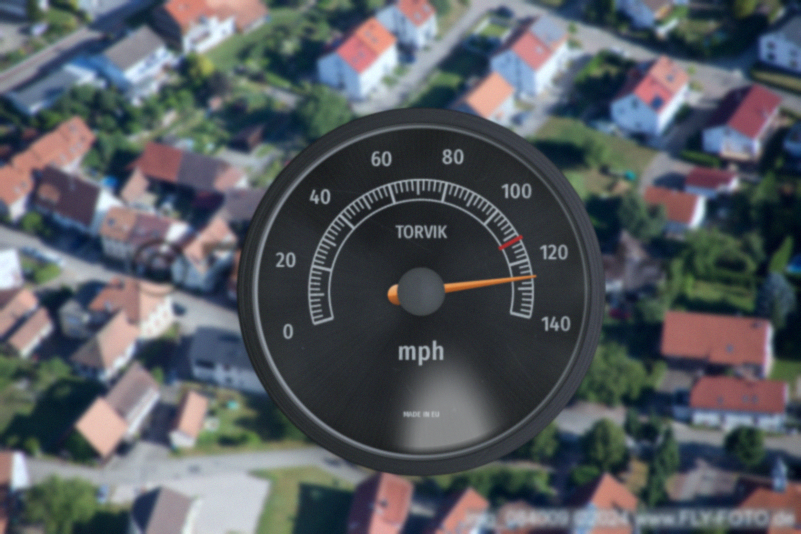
126 (mph)
